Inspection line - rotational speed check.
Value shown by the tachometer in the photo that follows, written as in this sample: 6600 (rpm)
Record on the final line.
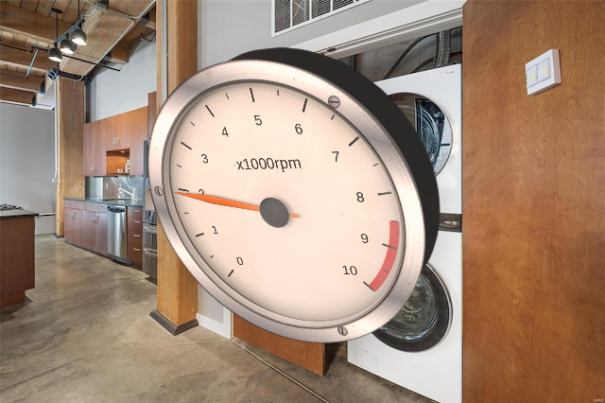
2000 (rpm)
